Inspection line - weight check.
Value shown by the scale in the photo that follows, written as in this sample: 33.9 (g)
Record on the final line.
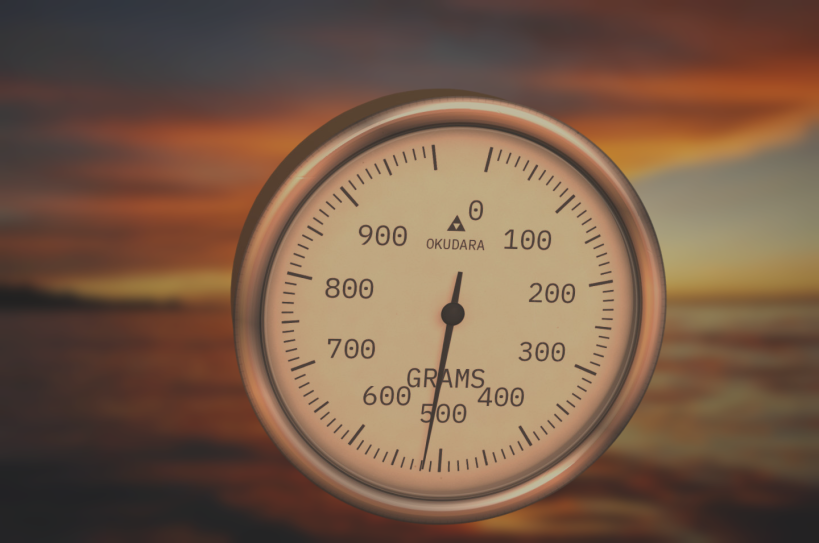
520 (g)
